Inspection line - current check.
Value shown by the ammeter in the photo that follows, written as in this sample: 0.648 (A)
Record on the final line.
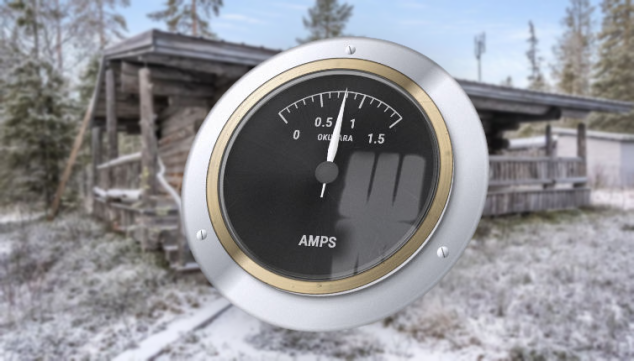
0.8 (A)
